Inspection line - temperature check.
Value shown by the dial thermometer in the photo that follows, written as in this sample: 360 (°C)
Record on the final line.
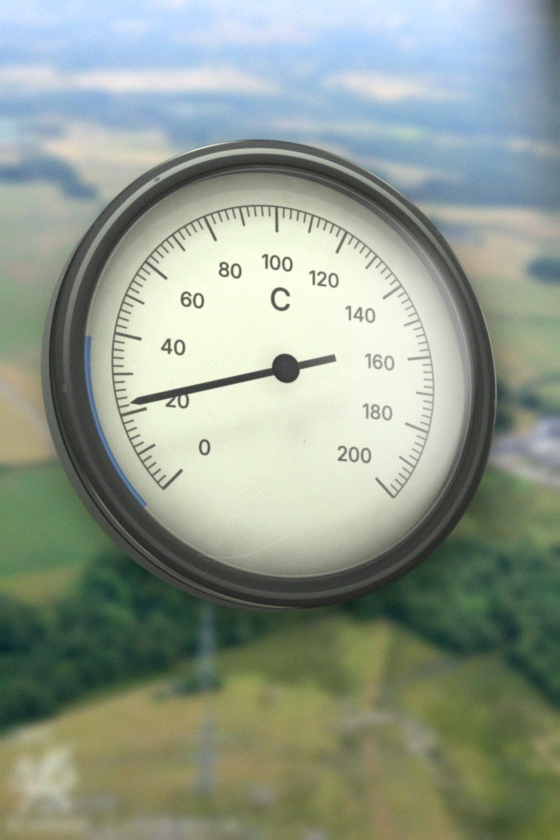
22 (°C)
